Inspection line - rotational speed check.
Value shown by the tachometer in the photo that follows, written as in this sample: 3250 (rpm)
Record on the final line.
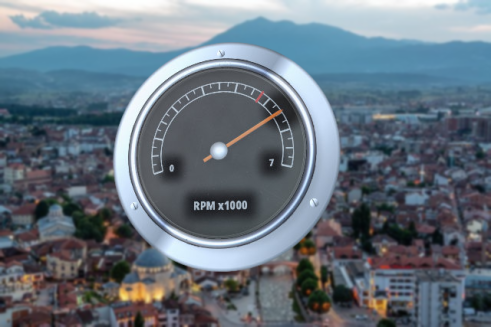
5500 (rpm)
